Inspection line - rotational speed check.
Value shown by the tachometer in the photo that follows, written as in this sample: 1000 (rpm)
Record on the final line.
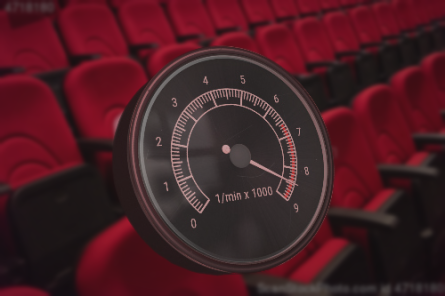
8500 (rpm)
